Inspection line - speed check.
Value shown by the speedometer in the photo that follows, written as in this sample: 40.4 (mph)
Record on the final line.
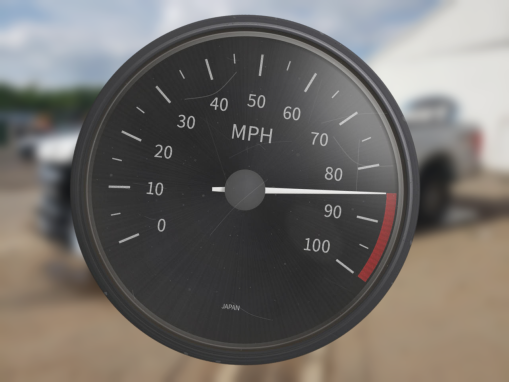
85 (mph)
